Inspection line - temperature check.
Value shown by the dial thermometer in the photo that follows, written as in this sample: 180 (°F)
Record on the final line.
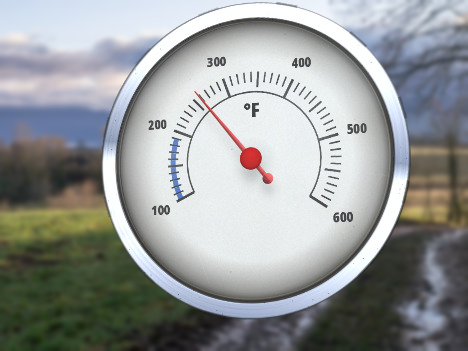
260 (°F)
